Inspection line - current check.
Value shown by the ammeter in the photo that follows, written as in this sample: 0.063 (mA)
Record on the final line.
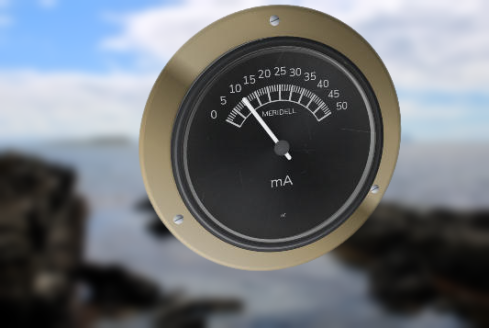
10 (mA)
